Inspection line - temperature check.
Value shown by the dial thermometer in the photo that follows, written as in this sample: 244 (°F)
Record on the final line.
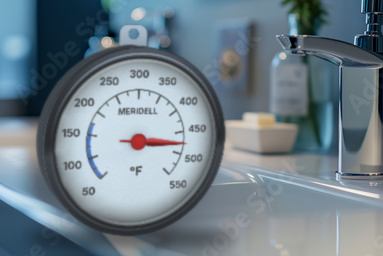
475 (°F)
